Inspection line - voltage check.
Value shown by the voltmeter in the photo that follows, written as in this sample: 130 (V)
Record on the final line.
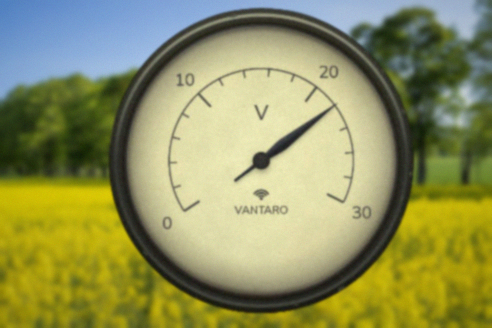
22 (V)
